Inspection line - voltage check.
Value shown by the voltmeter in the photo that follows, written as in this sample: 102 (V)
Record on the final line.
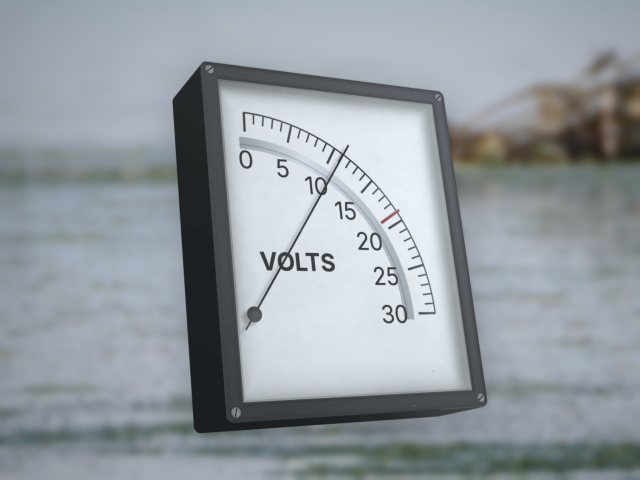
11 (V)
